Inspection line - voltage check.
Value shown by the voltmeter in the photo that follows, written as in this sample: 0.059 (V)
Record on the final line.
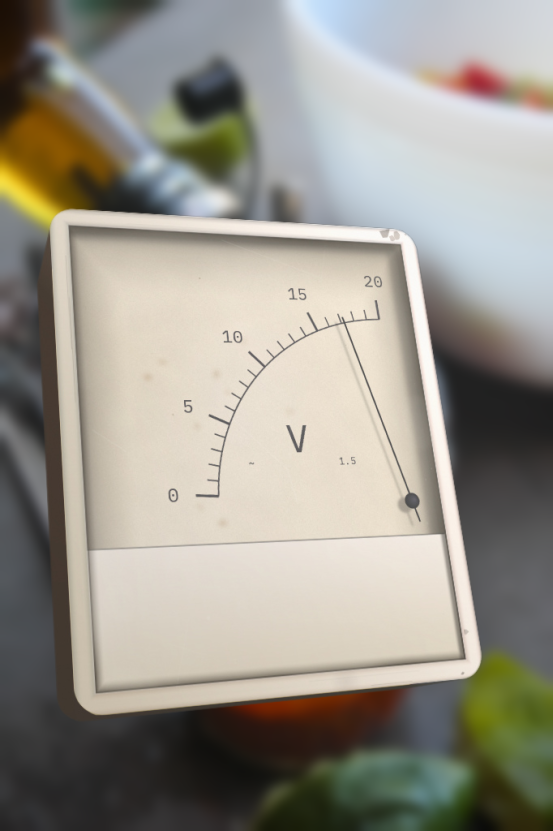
17 (V)
